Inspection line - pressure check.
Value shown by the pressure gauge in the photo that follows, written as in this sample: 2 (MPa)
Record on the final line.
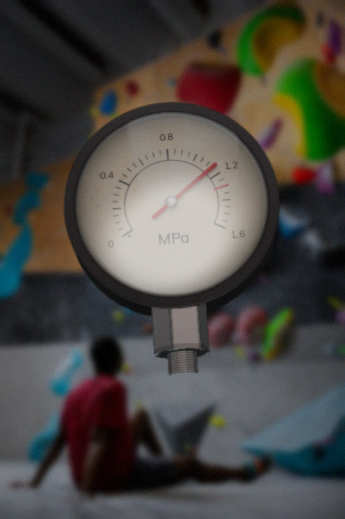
1.15 (MPa)
